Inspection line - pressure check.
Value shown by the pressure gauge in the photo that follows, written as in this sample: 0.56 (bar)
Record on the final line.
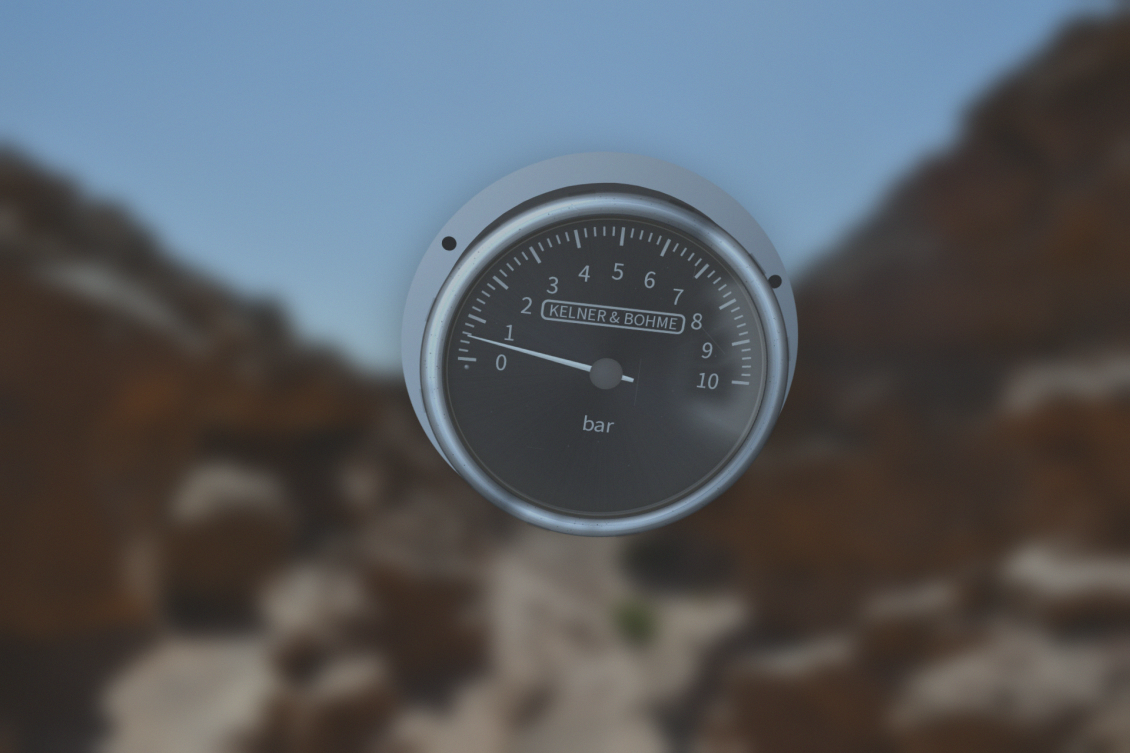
0.6 (bar)
